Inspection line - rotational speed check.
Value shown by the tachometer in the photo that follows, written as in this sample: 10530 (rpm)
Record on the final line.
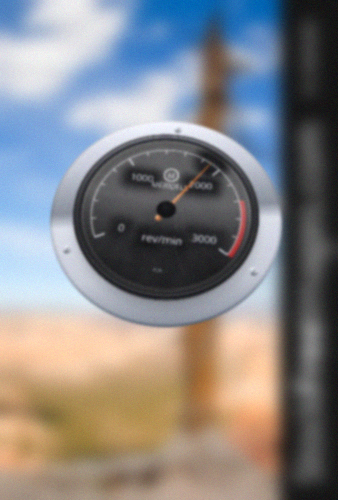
1900 (rpm)
